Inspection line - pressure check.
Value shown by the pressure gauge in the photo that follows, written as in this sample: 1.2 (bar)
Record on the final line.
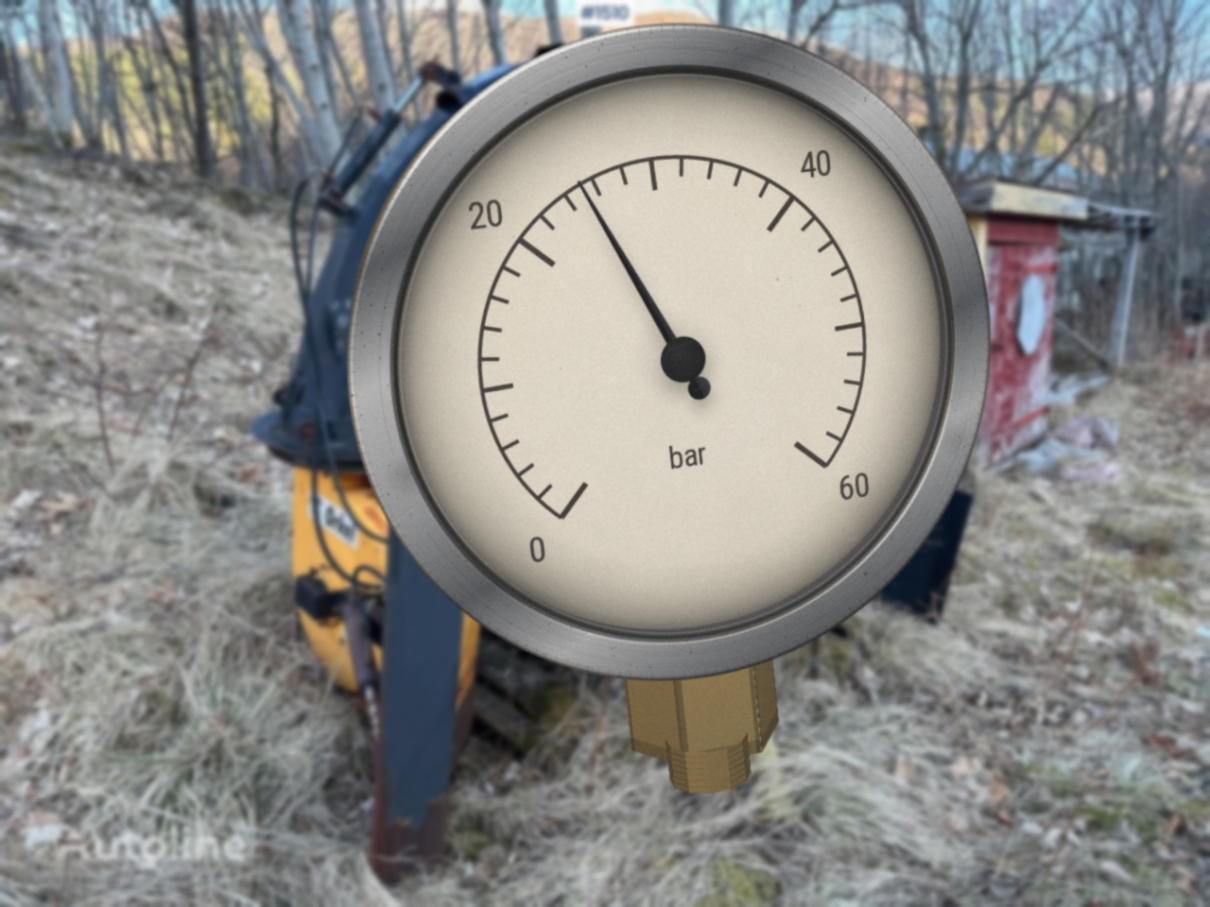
25 (bar)
